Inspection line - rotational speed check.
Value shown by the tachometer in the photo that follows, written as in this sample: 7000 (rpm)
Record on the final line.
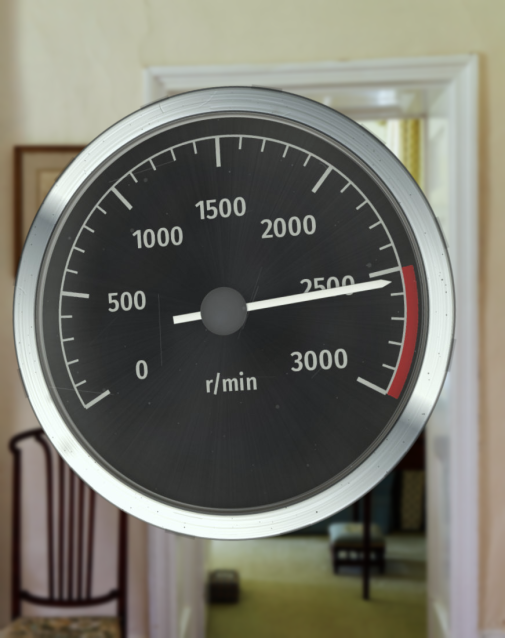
2550 (rpm)
